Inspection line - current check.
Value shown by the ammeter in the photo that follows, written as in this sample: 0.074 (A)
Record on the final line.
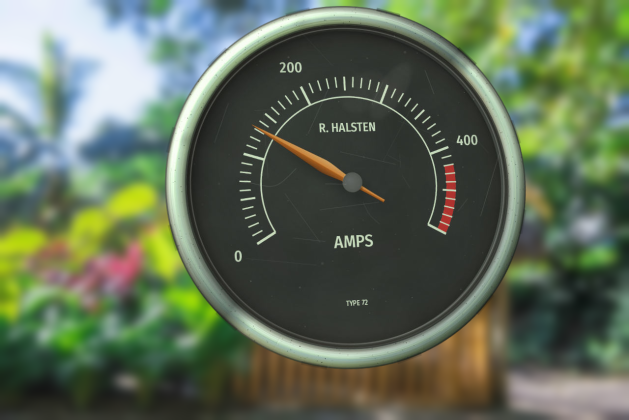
130 (A)
